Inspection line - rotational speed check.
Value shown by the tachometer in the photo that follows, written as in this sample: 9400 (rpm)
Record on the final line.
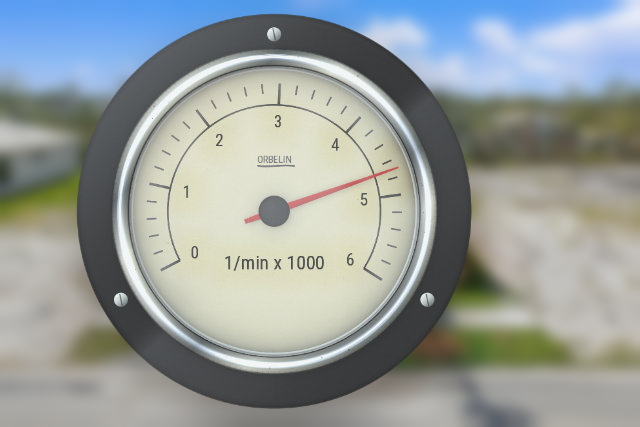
4700 (rpm)
